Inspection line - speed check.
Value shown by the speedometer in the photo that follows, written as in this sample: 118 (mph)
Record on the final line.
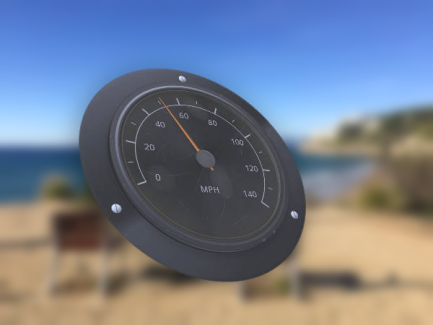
50 (mph)
